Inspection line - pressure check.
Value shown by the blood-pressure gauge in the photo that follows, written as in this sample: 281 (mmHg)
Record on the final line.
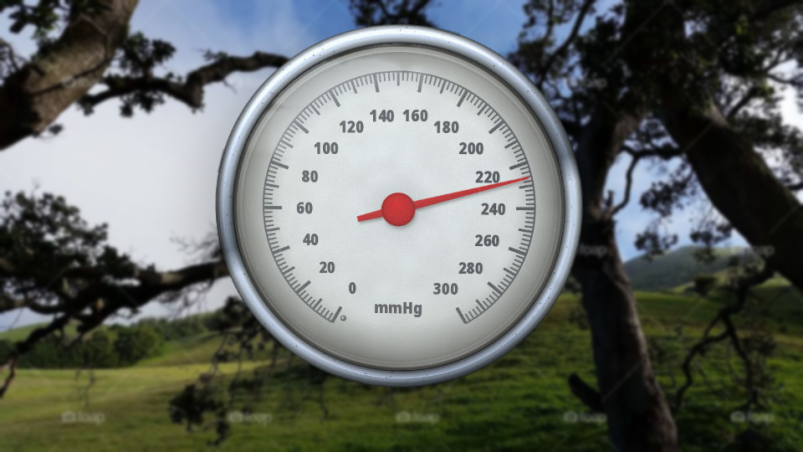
226 (mmHg)
